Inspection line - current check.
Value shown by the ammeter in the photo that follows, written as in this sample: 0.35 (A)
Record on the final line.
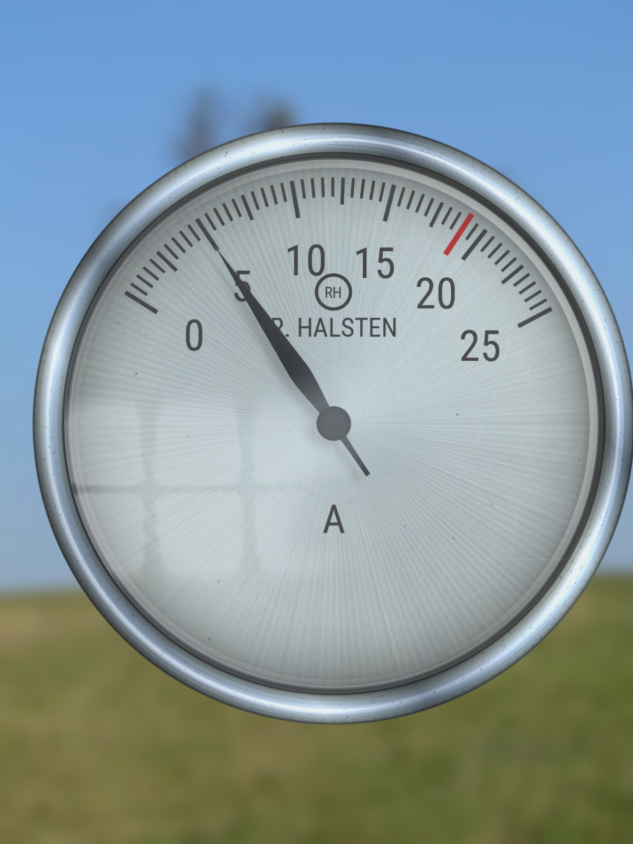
5 (A)
